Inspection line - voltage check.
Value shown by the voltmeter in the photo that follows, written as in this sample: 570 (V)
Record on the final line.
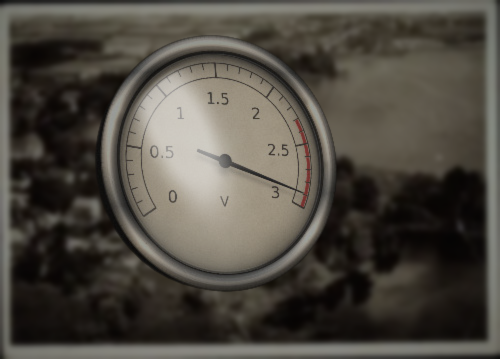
2.9 (V)
